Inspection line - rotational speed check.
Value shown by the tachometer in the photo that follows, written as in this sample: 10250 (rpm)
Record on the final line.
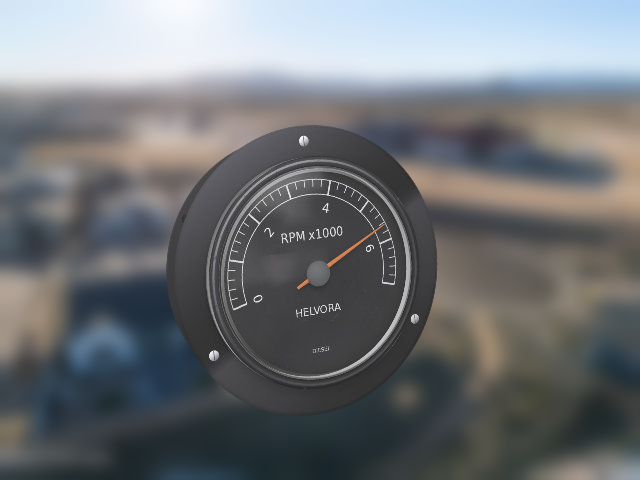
5600 (rpm)
